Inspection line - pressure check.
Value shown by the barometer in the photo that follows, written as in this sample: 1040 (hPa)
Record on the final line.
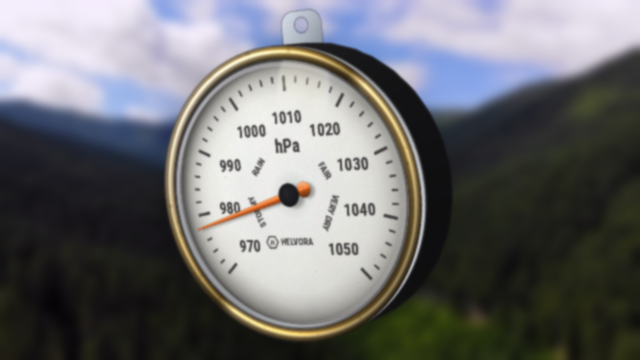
978 (hPa)
